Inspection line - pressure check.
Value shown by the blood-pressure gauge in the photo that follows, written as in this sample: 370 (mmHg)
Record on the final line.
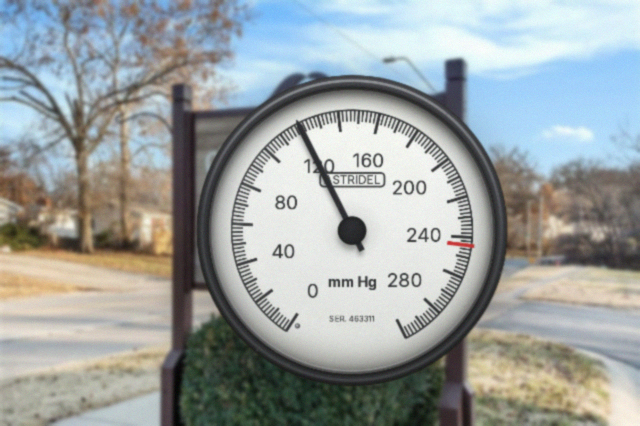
120 (mmHg)
